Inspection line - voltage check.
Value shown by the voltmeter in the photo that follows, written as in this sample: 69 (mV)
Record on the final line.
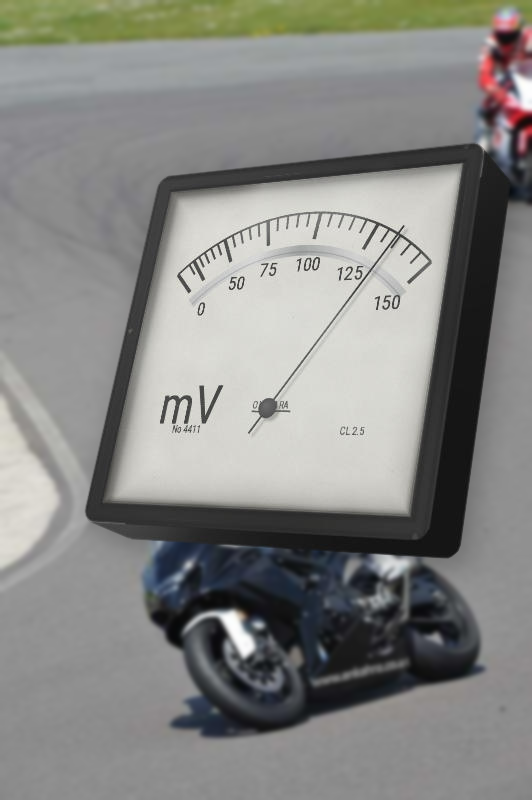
135 (mV)
